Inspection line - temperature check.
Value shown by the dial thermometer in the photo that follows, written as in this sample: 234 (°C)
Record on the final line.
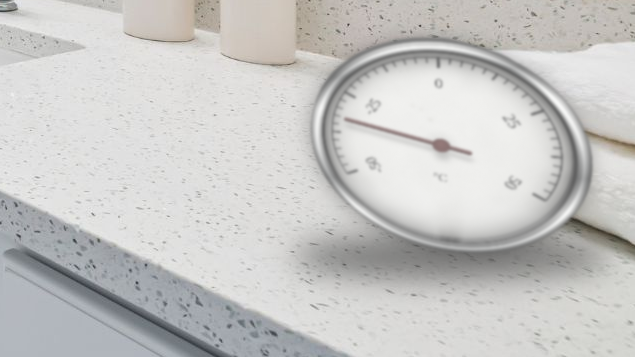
-32.5 (°C)
